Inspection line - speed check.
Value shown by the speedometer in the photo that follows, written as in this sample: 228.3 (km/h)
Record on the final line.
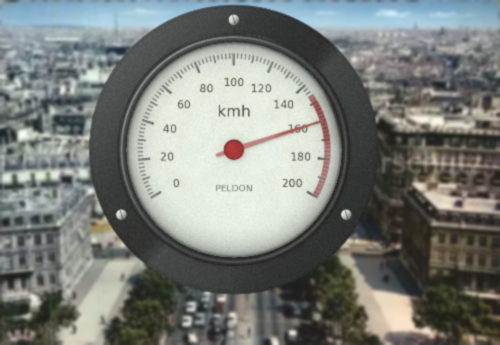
160 (km/h)
